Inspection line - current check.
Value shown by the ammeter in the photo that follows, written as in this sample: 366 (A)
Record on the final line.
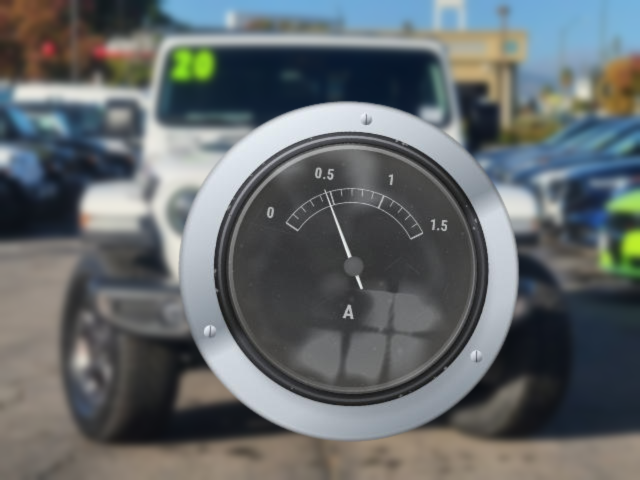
0.45 (A)
